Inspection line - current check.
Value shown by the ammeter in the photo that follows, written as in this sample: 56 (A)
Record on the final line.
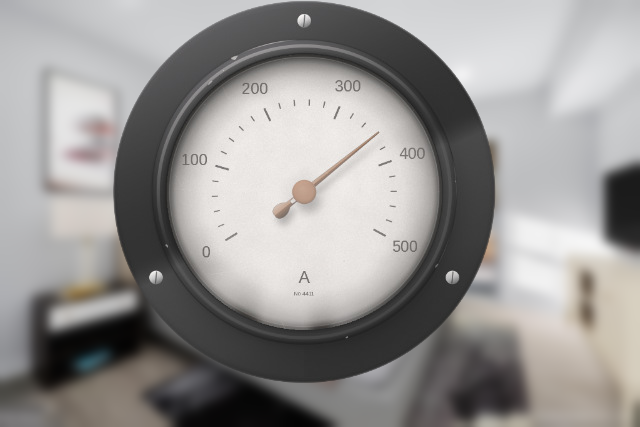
360 (A)
